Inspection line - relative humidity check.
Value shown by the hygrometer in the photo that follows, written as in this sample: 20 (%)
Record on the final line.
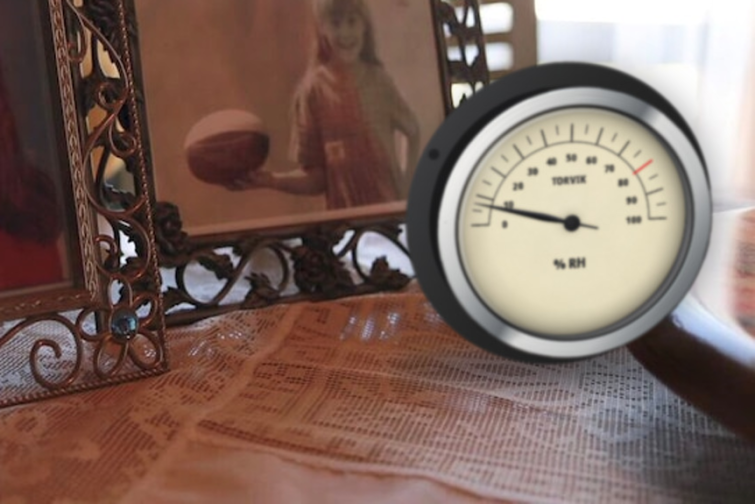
7.5 (%)
